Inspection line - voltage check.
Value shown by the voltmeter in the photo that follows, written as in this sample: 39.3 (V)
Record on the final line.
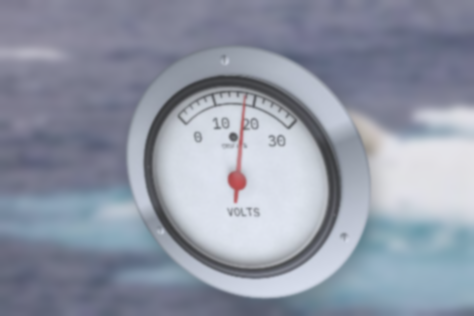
18 (V)
